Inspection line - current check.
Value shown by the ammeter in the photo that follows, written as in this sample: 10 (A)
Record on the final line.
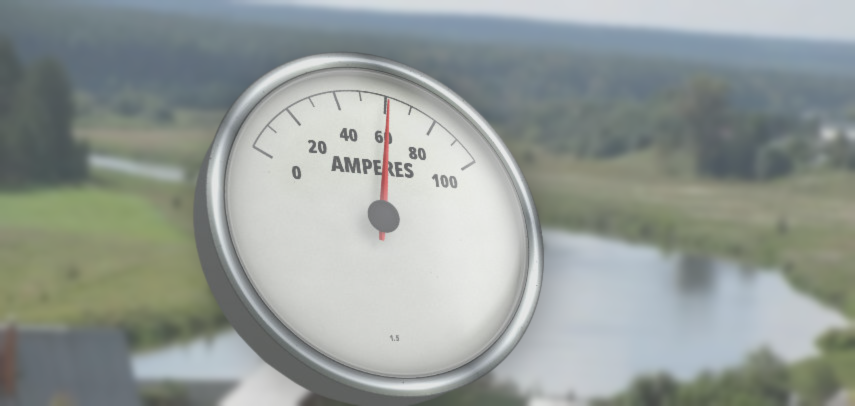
60 (A)
